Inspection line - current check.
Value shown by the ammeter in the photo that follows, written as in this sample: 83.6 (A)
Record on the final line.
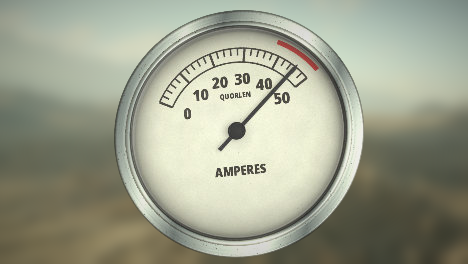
46 (A)
